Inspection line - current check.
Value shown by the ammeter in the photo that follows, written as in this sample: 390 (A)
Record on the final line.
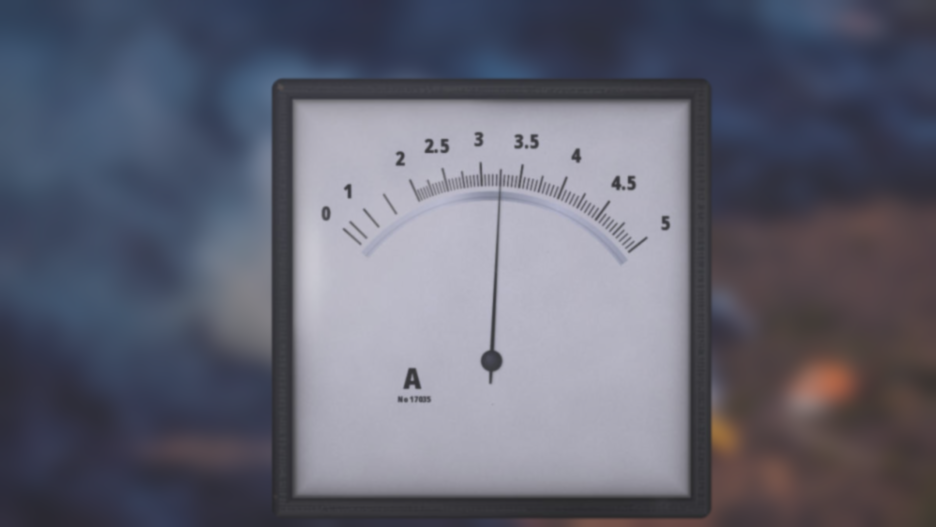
3.25 (A)
